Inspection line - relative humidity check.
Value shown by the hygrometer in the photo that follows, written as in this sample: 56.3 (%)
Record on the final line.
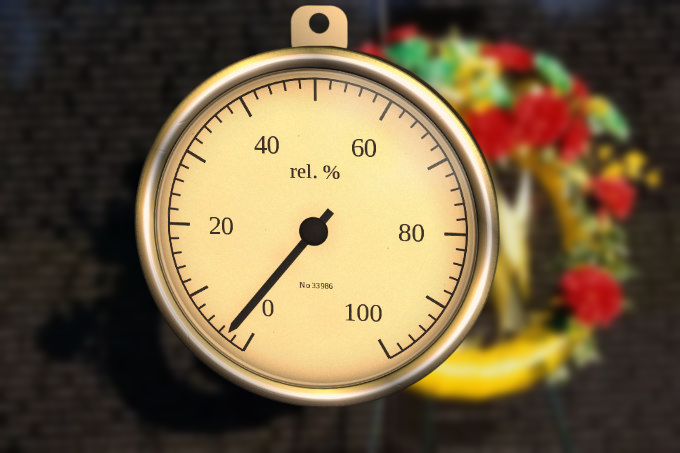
3 (%)
